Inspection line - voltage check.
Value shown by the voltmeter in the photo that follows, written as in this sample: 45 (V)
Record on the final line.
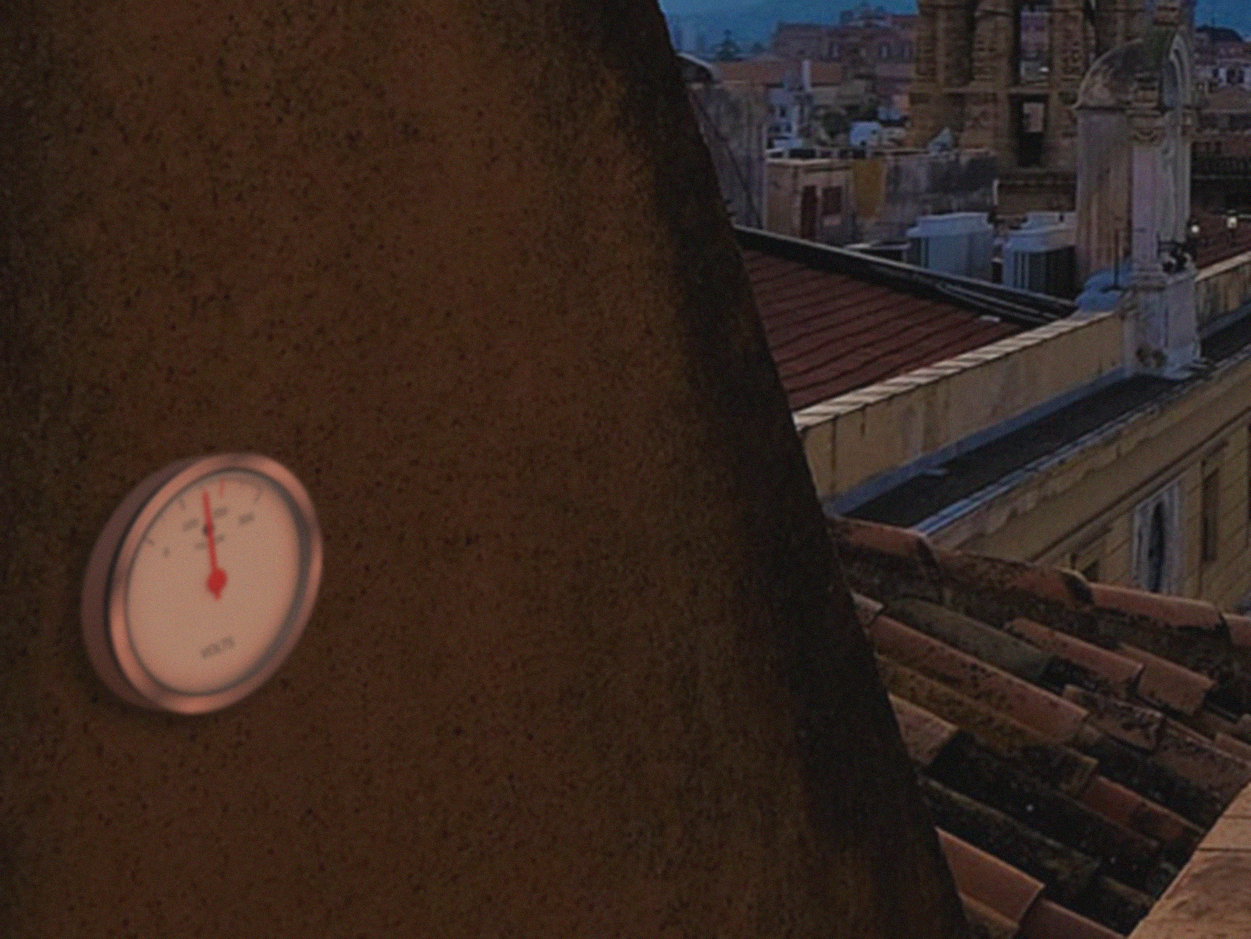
150 (V)
